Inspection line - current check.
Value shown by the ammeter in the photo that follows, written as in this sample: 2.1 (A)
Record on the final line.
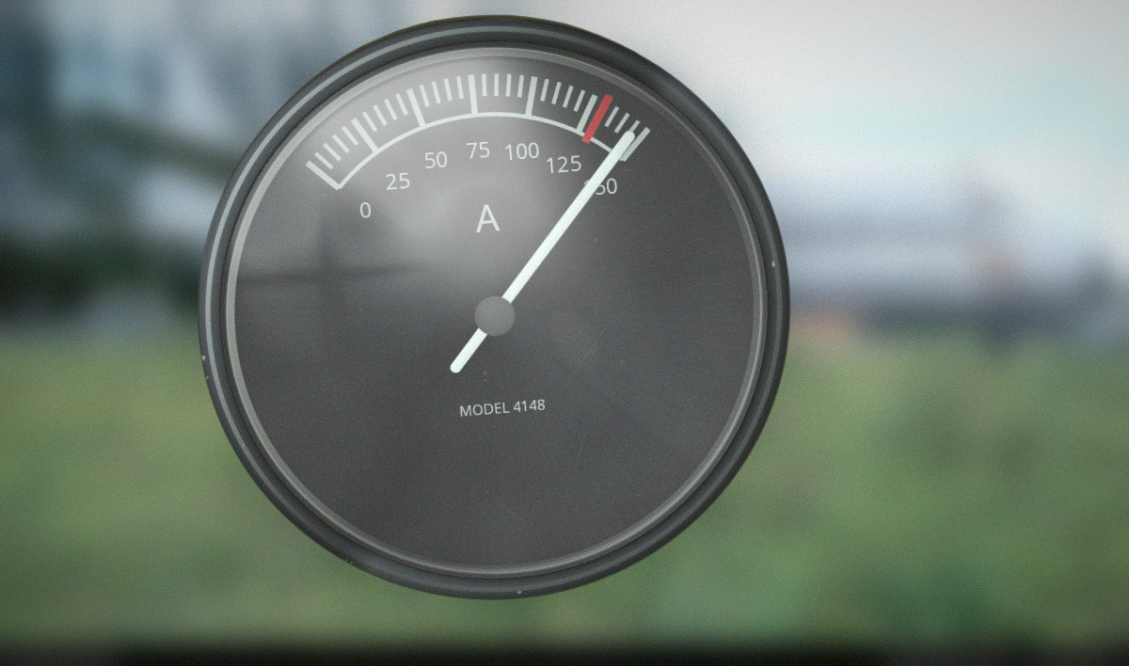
145 (A)
